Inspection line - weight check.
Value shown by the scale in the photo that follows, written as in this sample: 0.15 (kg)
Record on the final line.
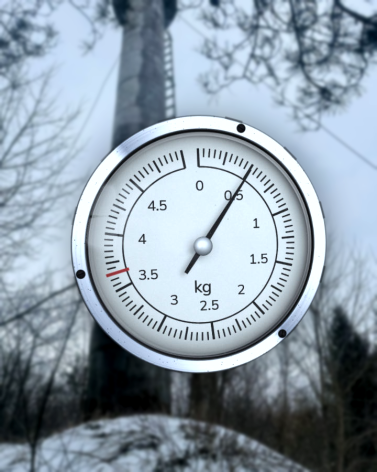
0.5 (kg)
